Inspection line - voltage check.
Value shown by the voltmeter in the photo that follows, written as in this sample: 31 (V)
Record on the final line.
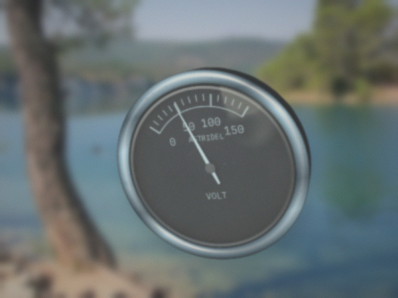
50 (V)
